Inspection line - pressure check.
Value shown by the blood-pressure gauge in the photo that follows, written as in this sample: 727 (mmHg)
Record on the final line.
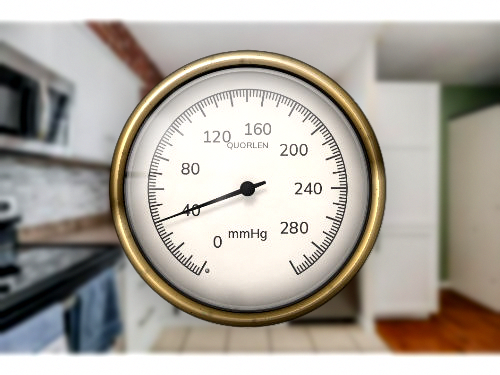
40 (mmHg)
